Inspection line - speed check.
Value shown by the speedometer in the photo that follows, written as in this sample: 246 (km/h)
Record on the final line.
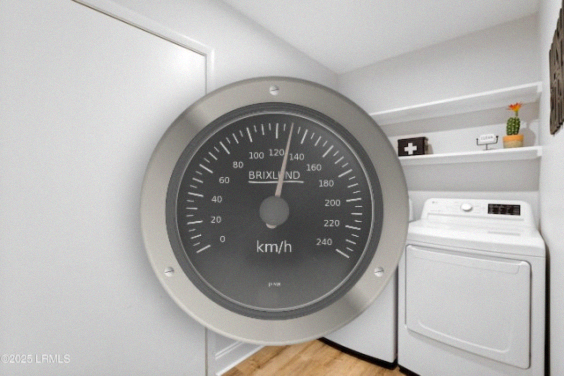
130 (km/h)
